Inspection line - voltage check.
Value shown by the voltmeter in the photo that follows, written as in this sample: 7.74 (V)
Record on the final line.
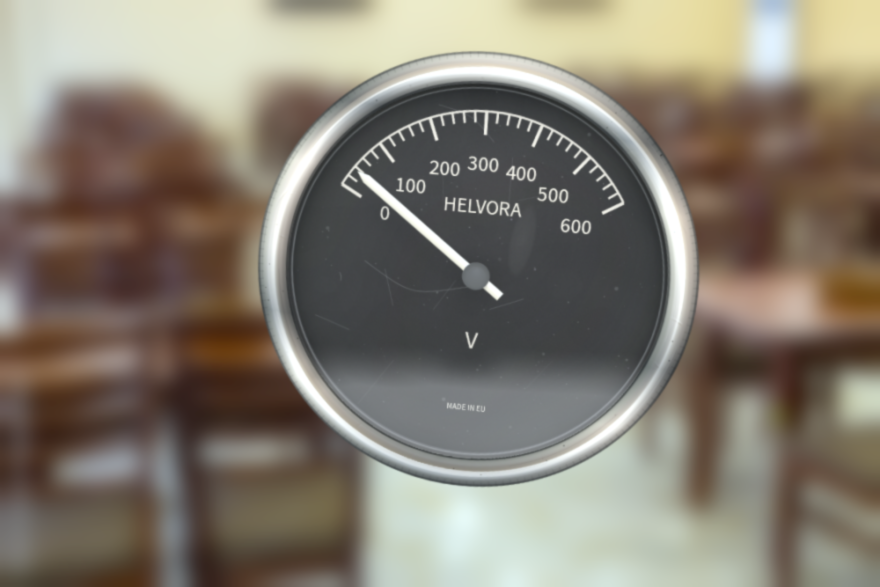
40 (V)
